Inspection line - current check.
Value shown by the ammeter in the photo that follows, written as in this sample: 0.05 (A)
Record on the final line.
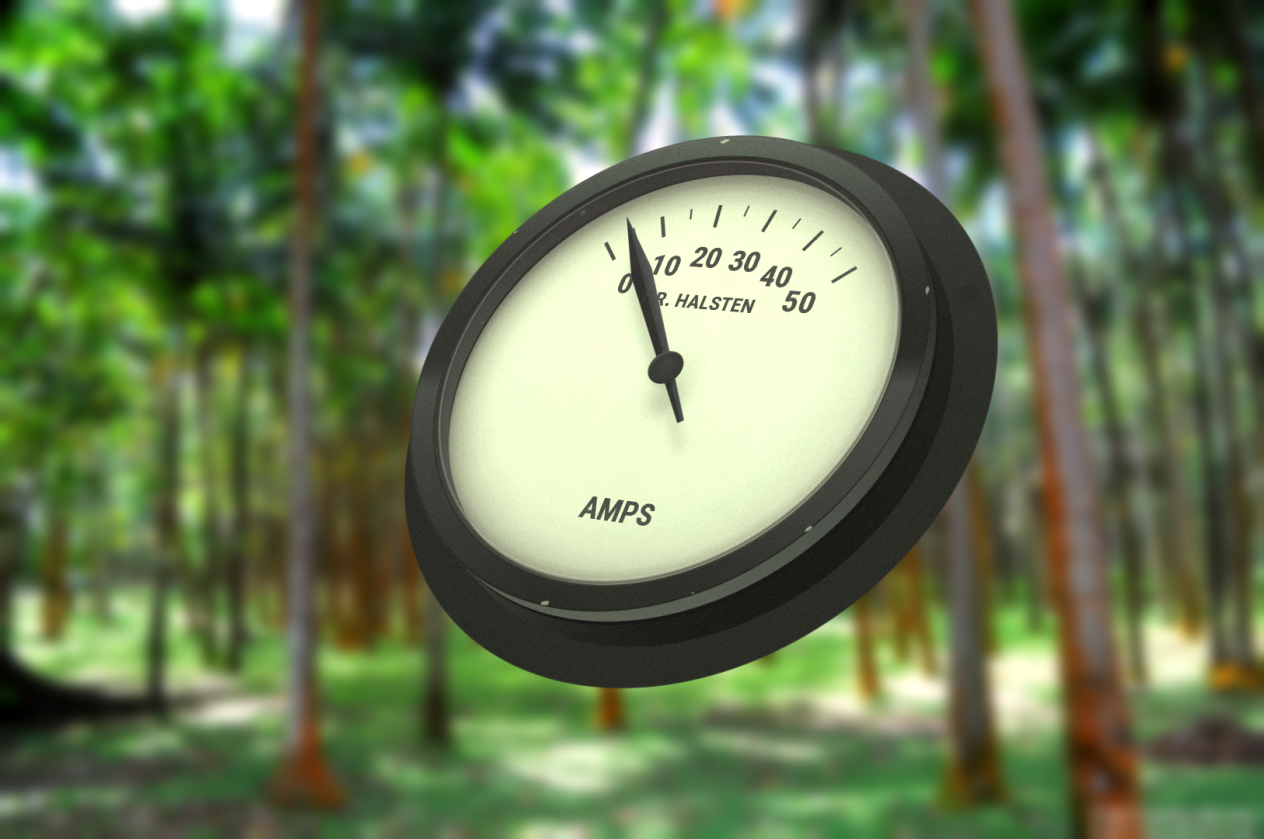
5 (A)
